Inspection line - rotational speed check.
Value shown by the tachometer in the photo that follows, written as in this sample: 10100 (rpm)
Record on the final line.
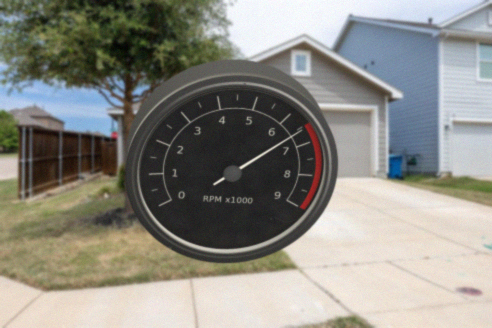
6500 (rpm)
